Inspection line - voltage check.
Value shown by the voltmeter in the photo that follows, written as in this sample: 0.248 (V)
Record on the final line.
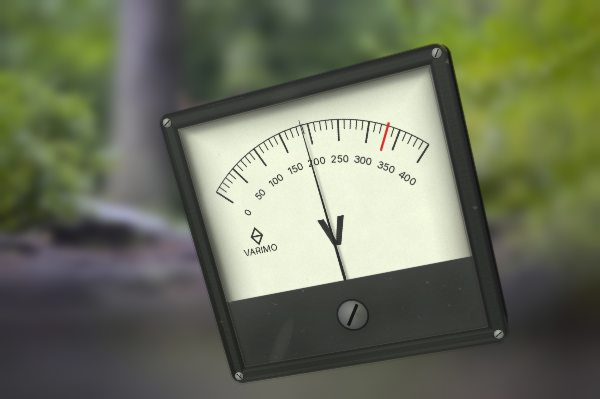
190 (V)
